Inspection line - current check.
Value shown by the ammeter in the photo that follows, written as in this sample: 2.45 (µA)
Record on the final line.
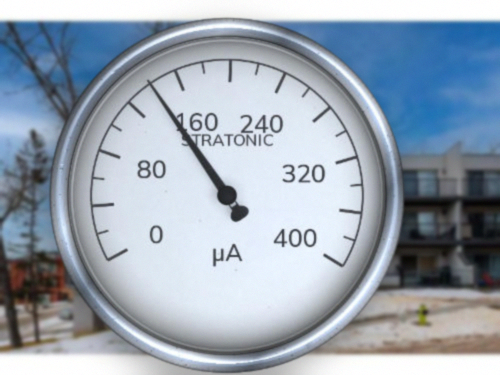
140 (µA)
